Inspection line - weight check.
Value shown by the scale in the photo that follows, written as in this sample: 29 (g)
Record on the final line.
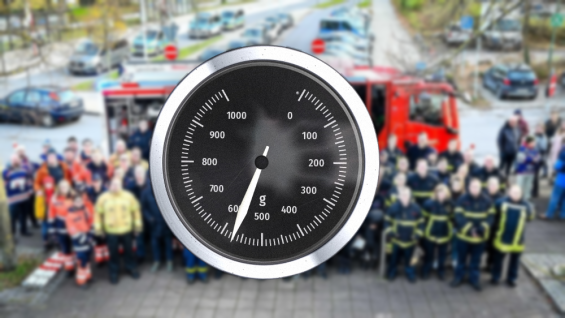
570 (g)
